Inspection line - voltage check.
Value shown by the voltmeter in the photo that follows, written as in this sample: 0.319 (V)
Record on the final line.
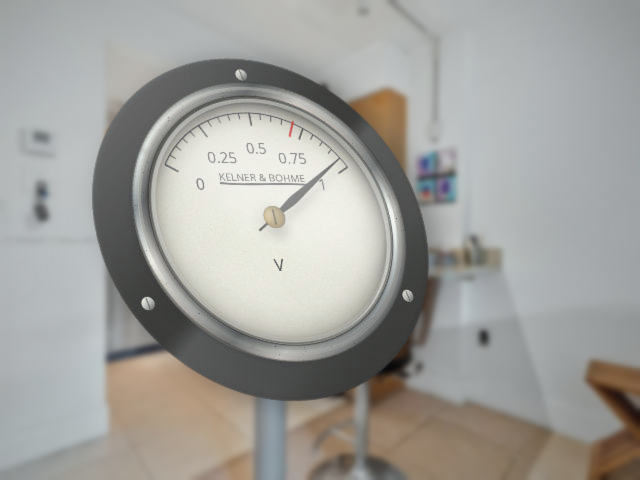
0.95 (V)
